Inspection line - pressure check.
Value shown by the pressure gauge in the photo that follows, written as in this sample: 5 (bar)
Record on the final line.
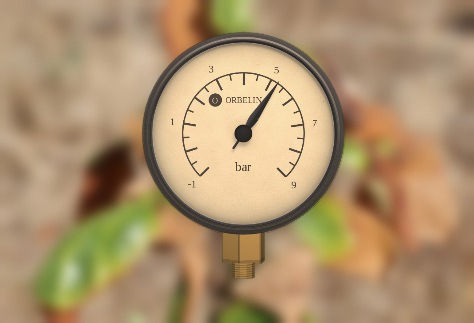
5.25 (bar)
